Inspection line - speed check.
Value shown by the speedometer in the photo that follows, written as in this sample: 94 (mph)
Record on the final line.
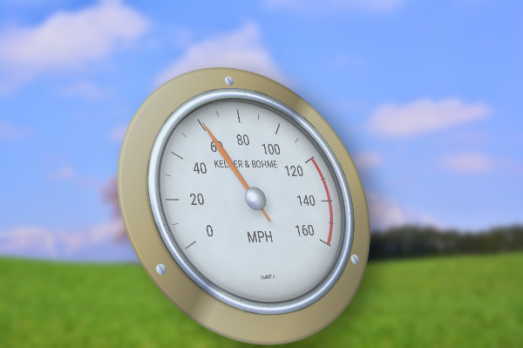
60 (mph)
